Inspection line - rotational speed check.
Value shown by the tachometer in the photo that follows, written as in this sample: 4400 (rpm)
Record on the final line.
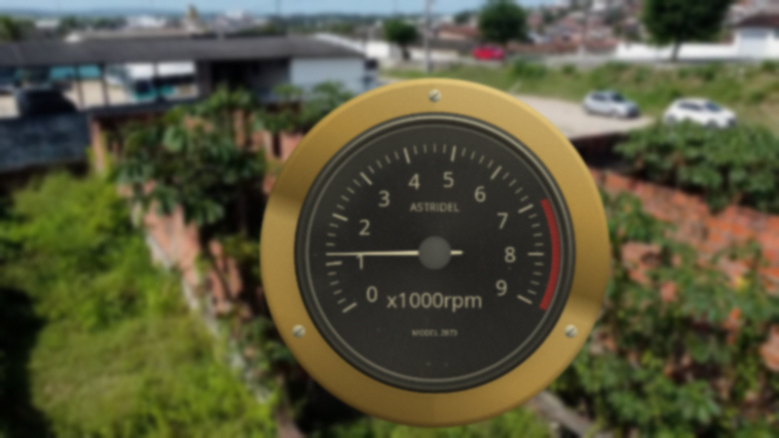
1200 (rpm)
